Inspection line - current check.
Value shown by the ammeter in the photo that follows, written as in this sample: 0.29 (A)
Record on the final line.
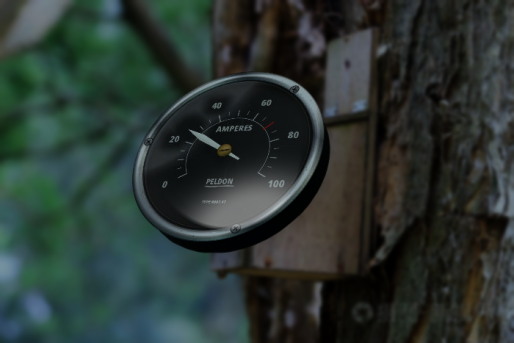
25 (A)
